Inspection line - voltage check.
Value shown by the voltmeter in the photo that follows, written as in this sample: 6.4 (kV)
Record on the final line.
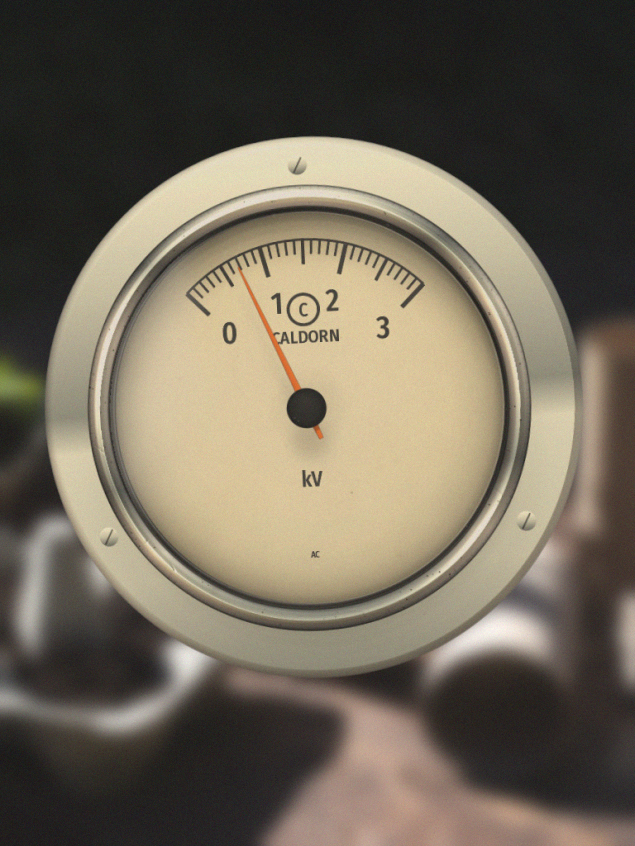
0.7 (kV)
